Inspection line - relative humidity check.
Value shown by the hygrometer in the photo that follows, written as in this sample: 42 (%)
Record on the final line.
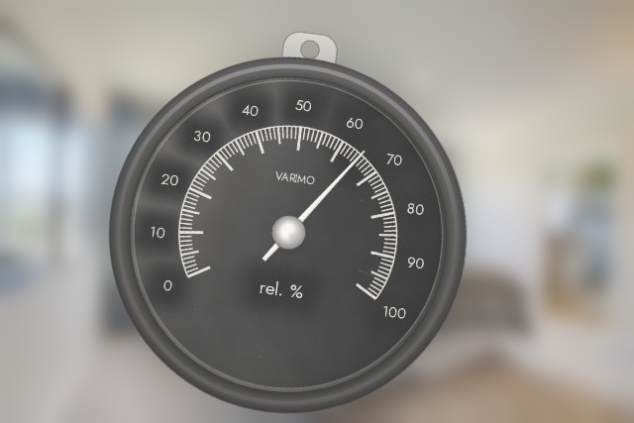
65 (%)
